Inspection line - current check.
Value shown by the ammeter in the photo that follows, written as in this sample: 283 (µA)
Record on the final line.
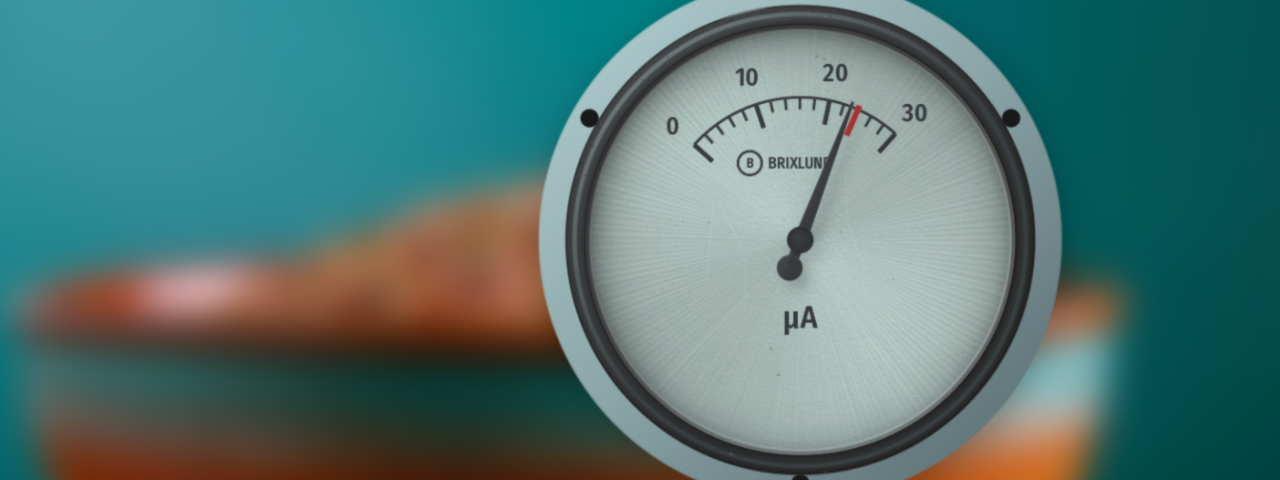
23 (µA)
